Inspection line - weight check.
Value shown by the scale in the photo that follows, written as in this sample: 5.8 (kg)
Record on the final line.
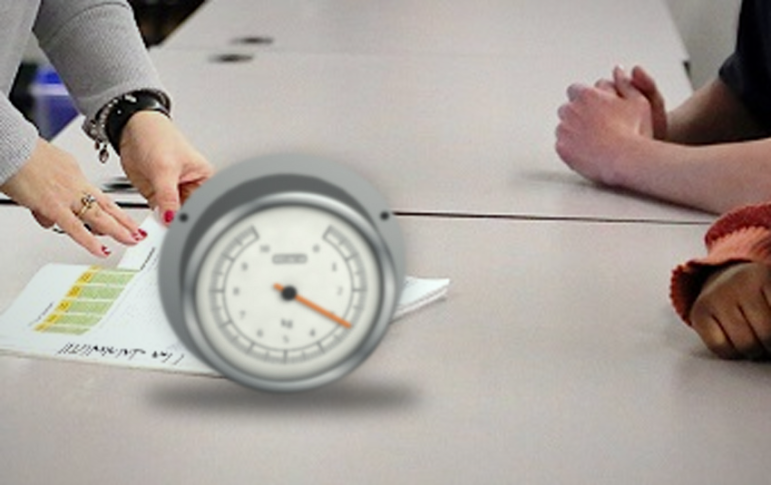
3 (kg)
